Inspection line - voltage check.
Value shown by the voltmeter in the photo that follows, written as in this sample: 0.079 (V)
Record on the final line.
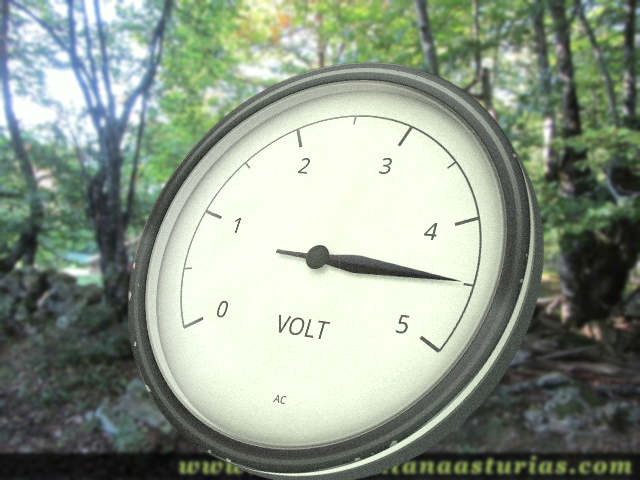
4.5 (V)
